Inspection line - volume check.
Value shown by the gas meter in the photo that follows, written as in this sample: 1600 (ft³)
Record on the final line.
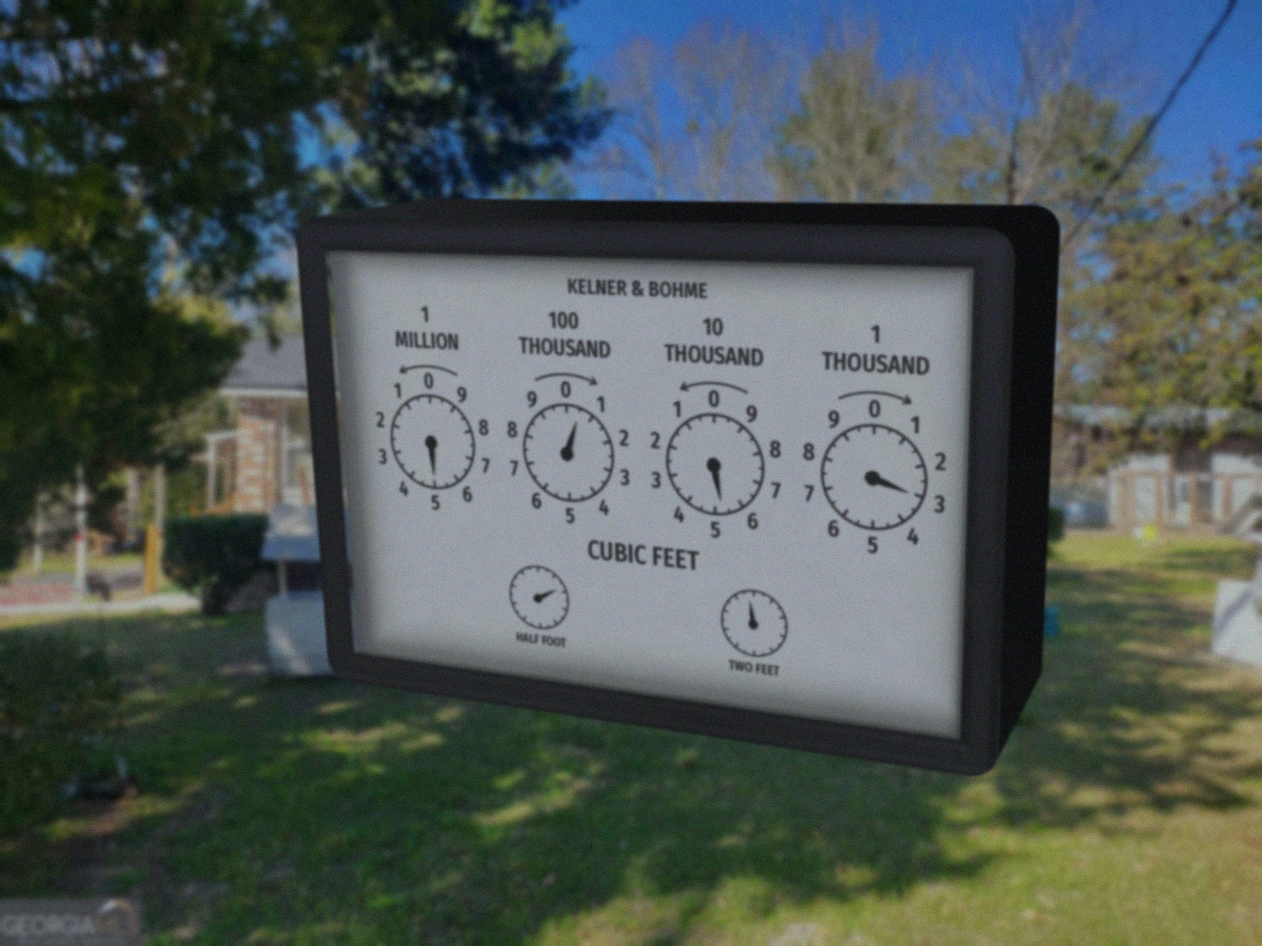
505300 (ft³)
